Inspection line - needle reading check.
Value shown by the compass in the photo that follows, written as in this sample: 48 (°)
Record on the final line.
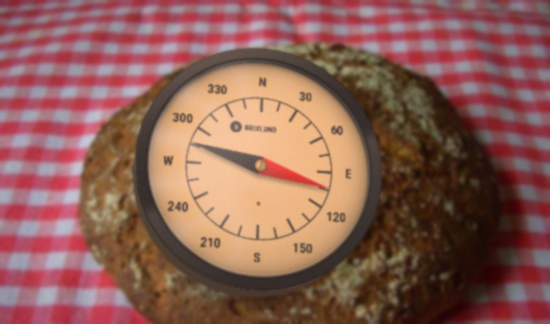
105 (°)
